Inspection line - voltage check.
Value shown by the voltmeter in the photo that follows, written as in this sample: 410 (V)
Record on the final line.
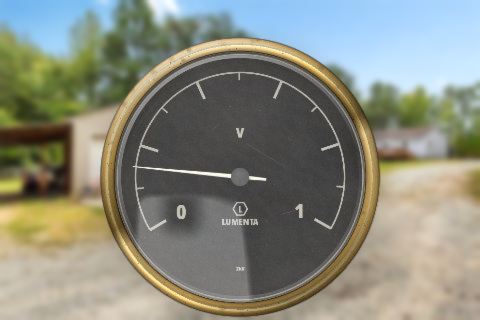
0.15 (V)
